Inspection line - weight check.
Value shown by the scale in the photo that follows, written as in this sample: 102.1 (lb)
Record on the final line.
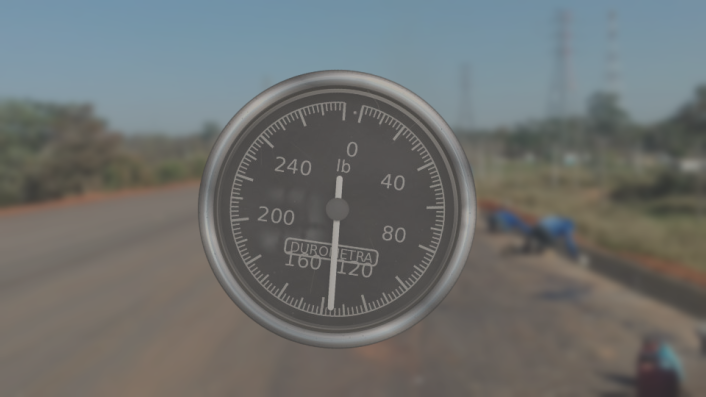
136 (lb)
